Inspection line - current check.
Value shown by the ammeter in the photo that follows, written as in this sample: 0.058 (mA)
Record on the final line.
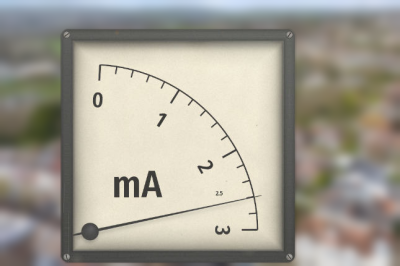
2.6 (mA)
